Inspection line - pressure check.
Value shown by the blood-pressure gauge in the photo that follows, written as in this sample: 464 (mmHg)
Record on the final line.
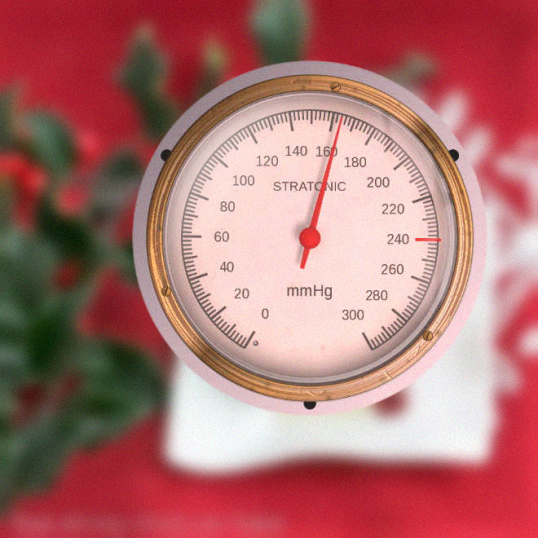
164 (mmHg)
